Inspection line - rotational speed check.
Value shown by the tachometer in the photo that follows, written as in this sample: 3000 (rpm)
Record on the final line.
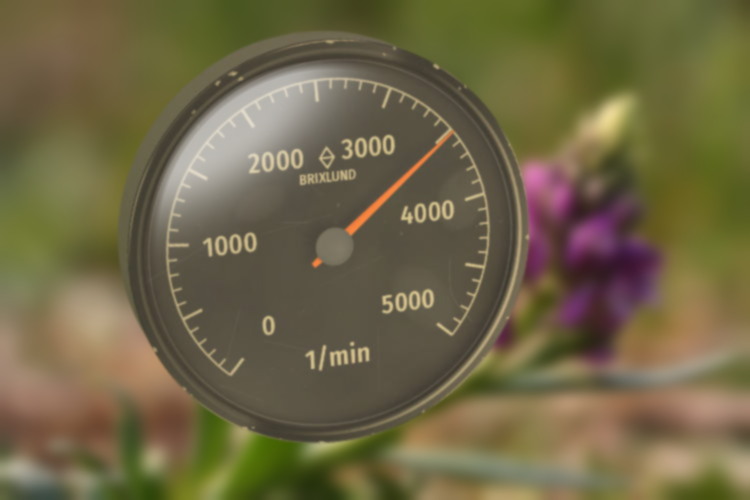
3500 (rpm)
